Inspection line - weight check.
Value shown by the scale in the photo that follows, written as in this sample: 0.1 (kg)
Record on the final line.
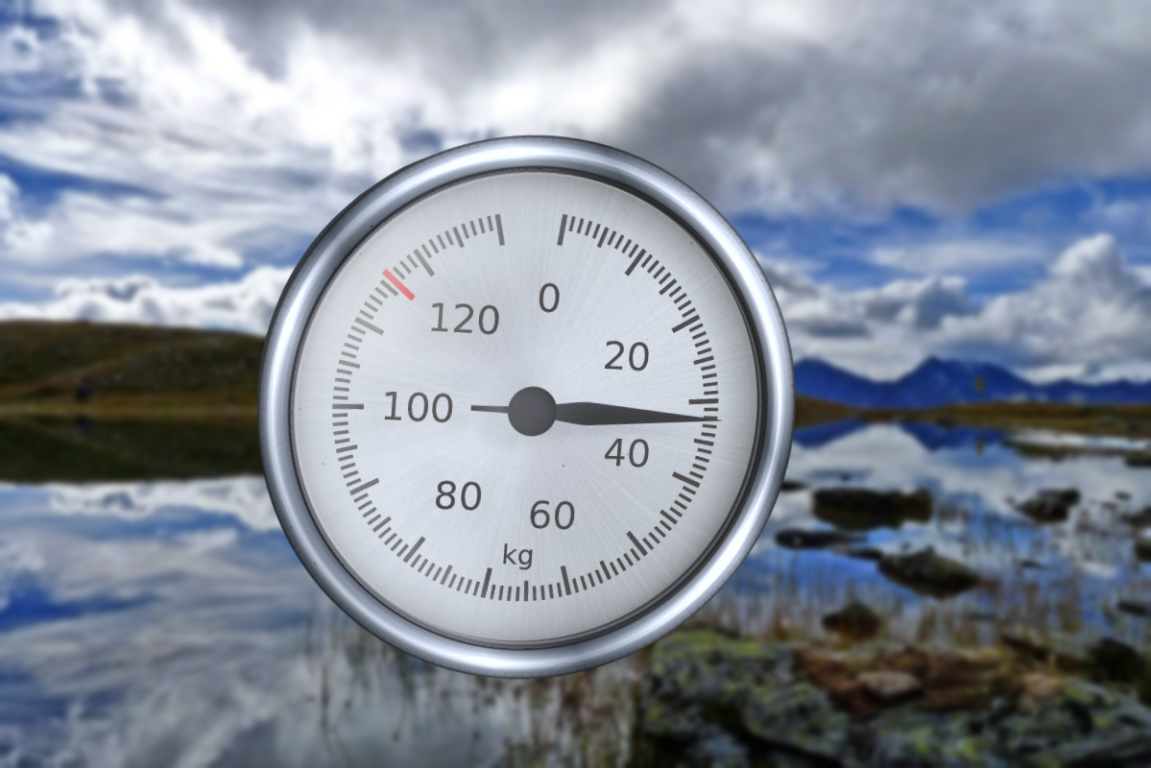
32 (kg)
